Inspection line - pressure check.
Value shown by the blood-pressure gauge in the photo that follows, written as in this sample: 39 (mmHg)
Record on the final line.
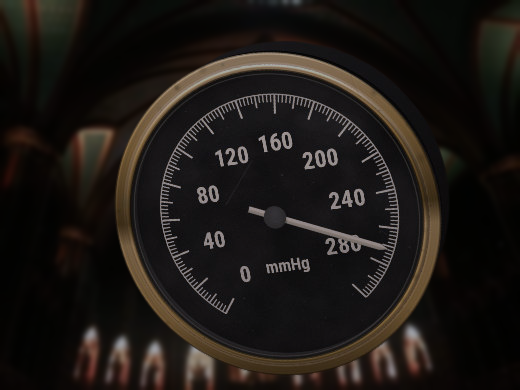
270 (mmHg)
